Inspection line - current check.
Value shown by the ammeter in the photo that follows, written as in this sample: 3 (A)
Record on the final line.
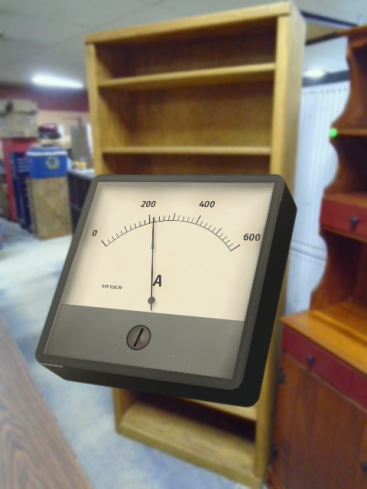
220 (A)
